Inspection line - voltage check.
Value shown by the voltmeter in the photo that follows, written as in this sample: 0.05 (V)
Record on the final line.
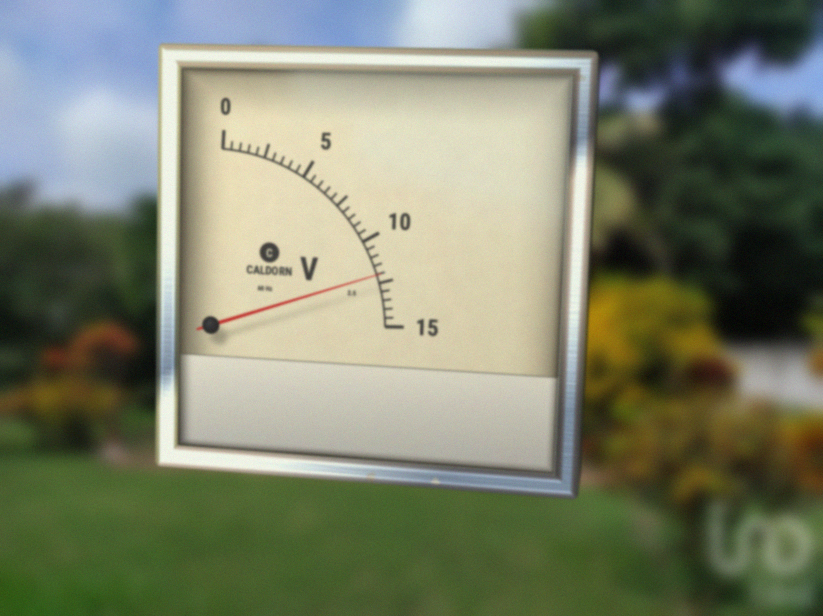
12 (V)
